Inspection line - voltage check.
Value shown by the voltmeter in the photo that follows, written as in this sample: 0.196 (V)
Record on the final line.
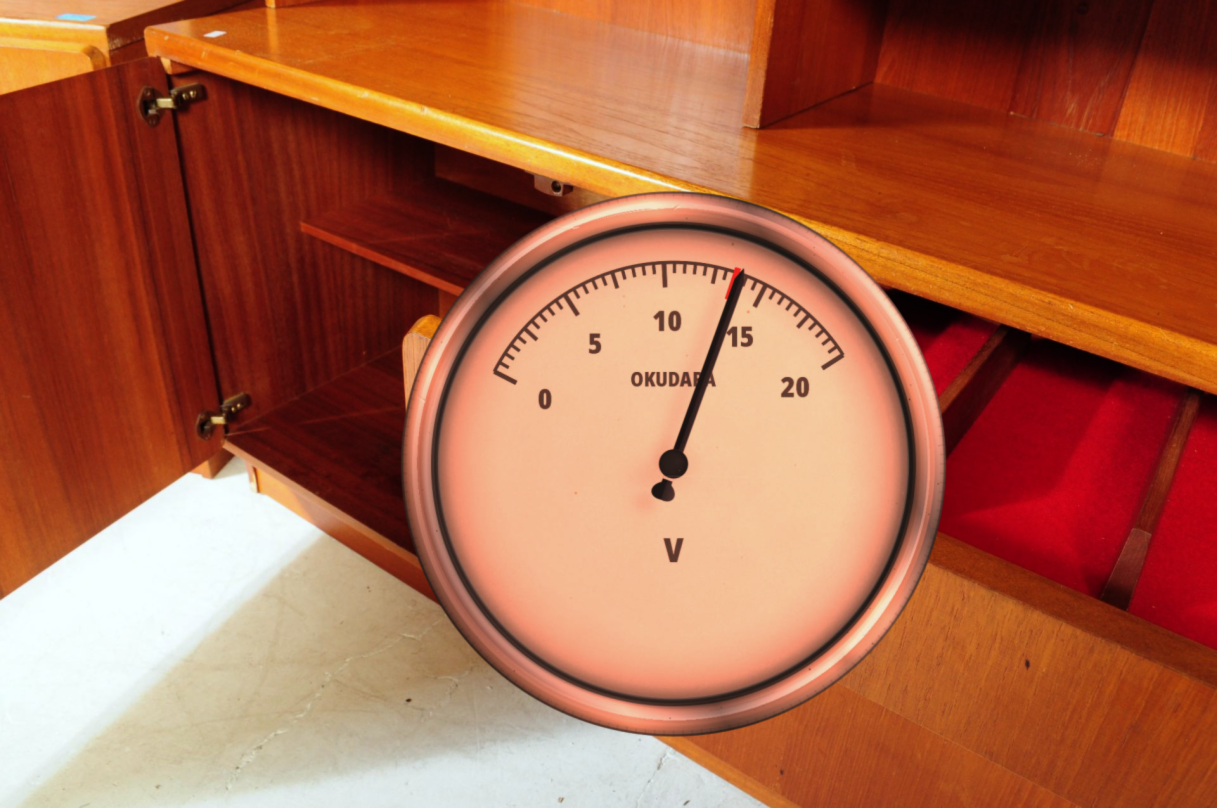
13.75 (V)
